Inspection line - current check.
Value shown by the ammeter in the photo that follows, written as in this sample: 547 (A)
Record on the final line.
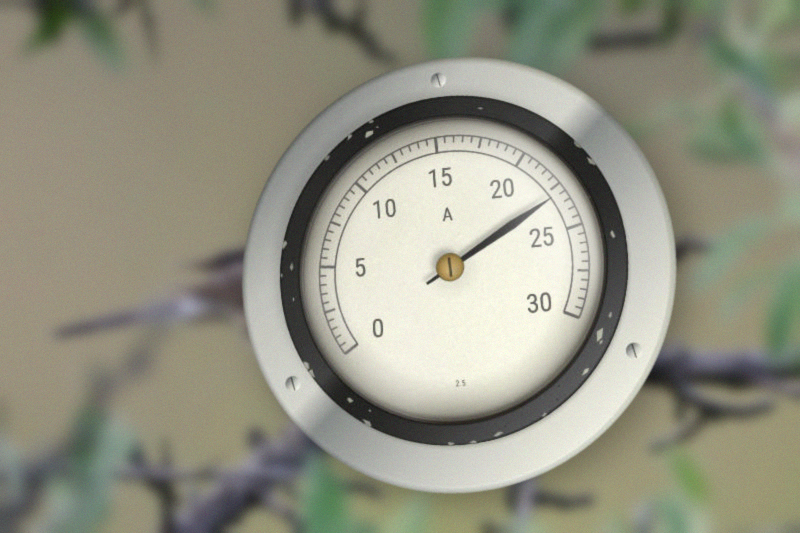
23 (A)
